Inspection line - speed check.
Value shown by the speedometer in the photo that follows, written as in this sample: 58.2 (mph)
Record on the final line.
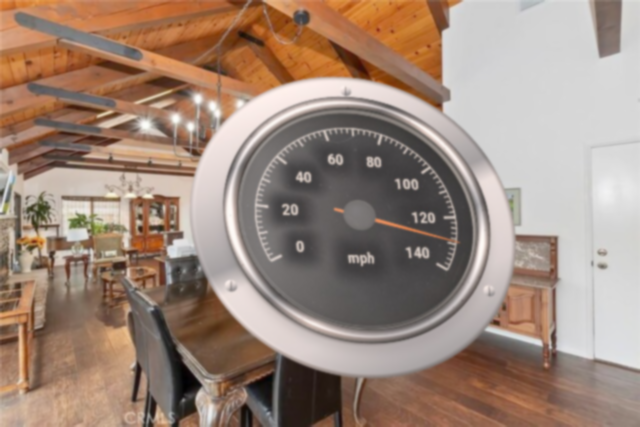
130 (mph)
